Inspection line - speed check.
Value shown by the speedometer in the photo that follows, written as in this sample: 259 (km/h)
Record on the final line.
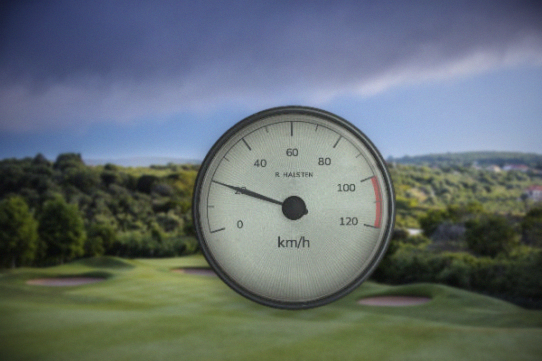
20 (km/h)
